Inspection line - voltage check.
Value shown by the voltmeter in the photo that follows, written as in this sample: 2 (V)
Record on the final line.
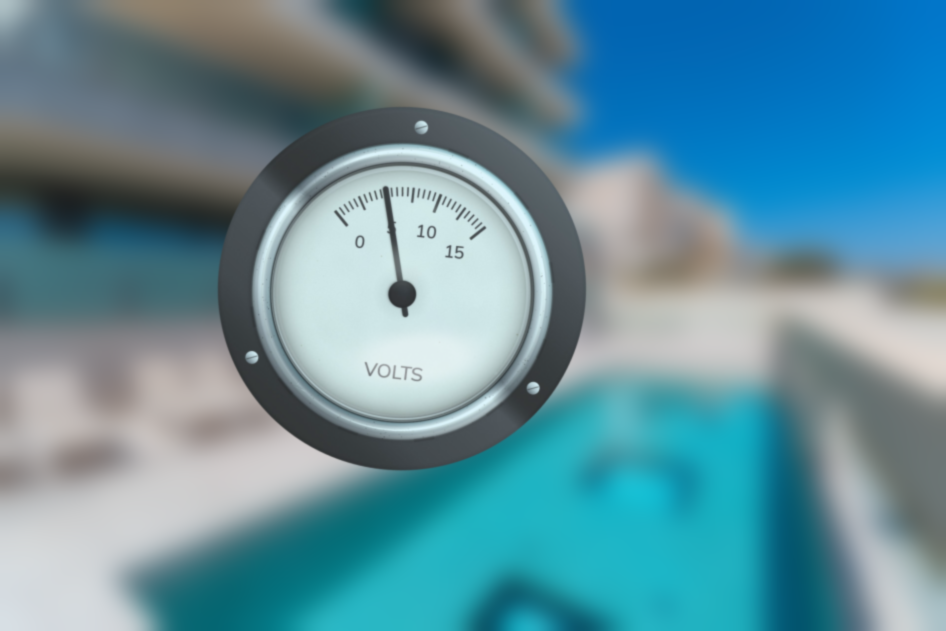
5 (V)
